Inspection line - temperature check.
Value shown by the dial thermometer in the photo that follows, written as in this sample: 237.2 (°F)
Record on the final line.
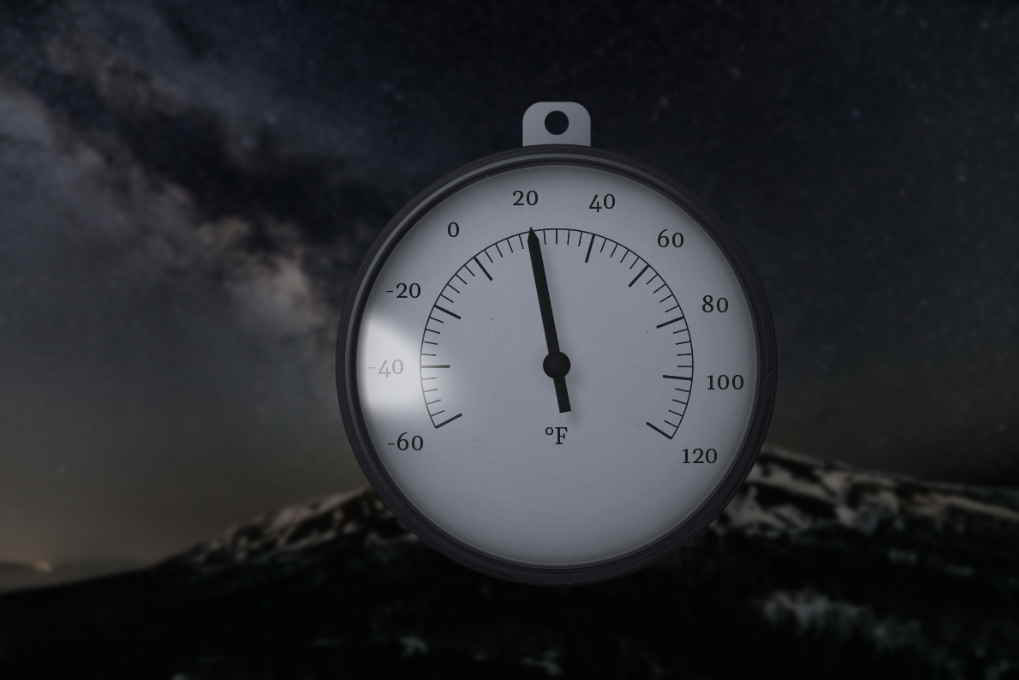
20 (°F)
